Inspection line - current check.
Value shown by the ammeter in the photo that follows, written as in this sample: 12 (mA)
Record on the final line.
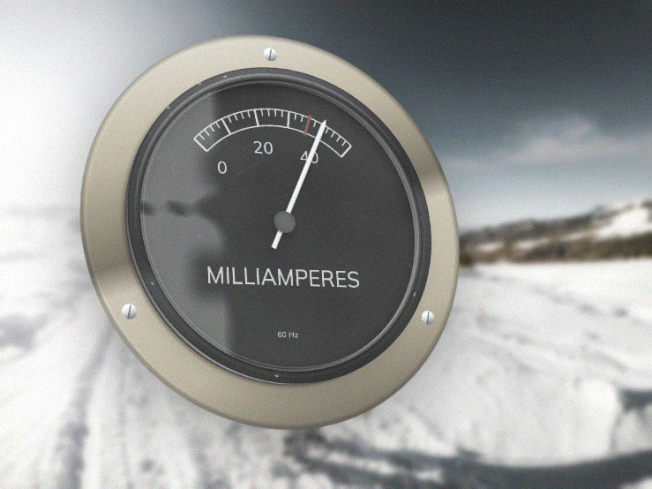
40 (mA)
